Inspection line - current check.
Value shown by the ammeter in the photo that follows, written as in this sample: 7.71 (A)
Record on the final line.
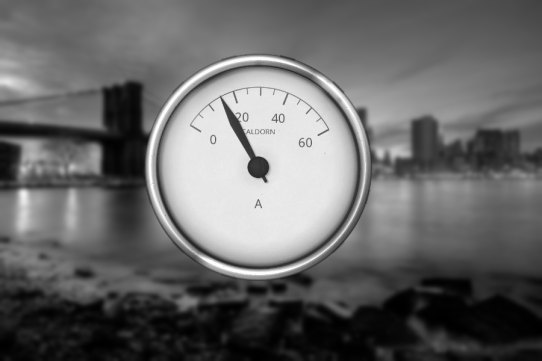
15 (A)
